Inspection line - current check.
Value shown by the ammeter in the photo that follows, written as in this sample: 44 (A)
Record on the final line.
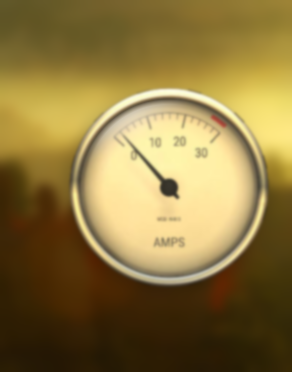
2 (A)
